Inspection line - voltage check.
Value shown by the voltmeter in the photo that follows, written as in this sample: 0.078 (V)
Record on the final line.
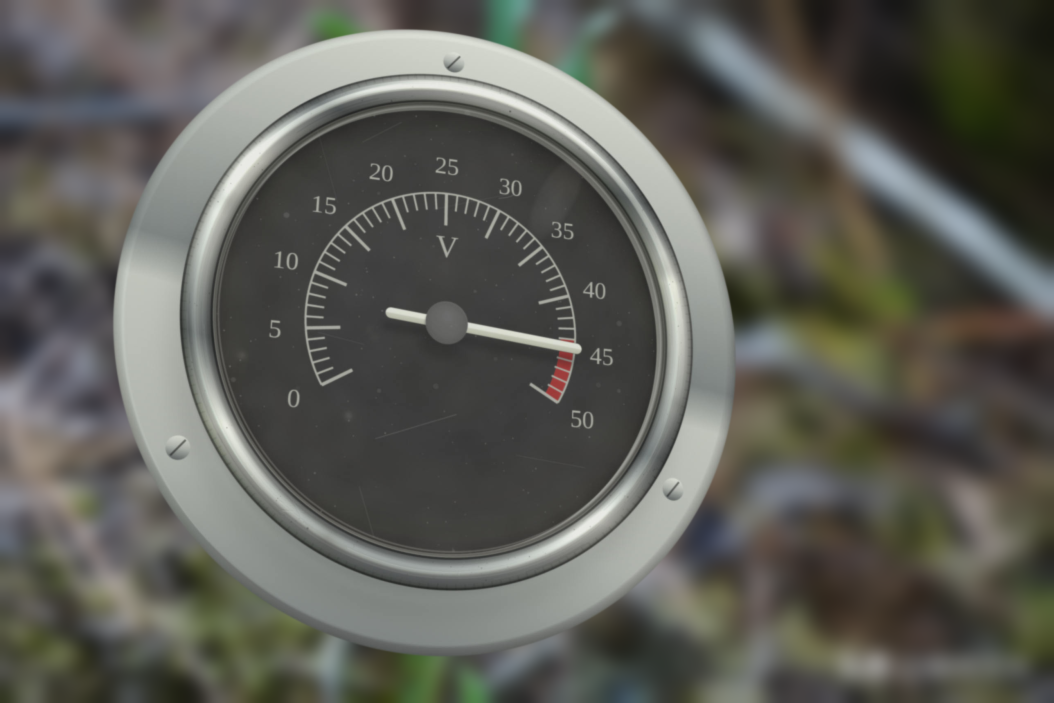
45 (V)
